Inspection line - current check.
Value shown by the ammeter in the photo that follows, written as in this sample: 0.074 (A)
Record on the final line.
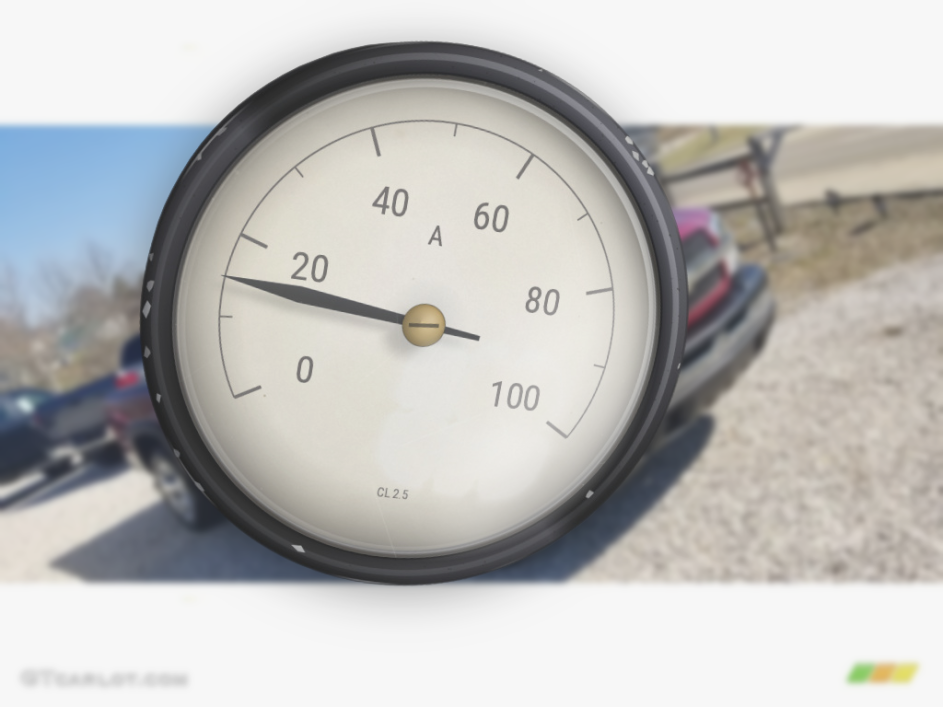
15 (A)
